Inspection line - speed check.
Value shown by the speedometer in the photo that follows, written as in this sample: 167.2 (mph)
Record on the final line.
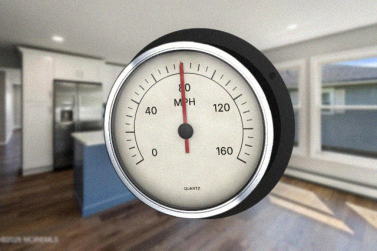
80 (mph)
